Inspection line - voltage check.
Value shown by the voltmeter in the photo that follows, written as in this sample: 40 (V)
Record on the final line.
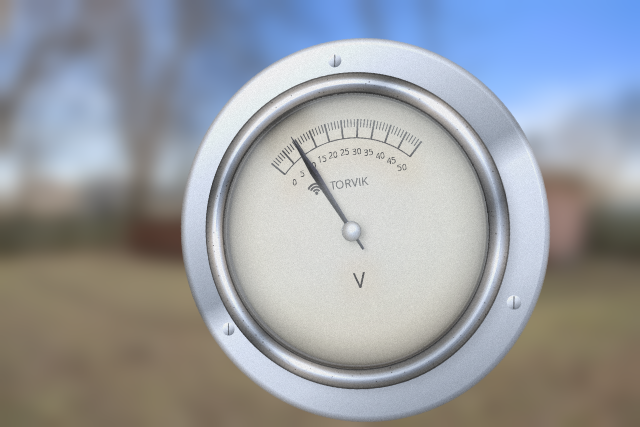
10 (V)
